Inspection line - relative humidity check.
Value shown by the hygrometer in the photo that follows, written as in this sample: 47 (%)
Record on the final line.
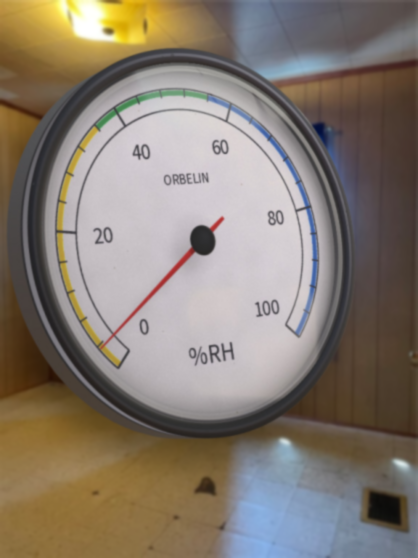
4 (%)
